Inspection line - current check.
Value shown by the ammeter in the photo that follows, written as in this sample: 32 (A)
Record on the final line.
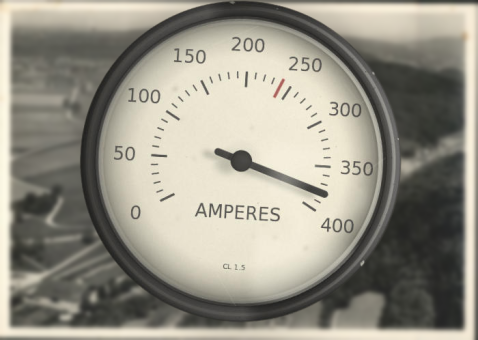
380 (A)
